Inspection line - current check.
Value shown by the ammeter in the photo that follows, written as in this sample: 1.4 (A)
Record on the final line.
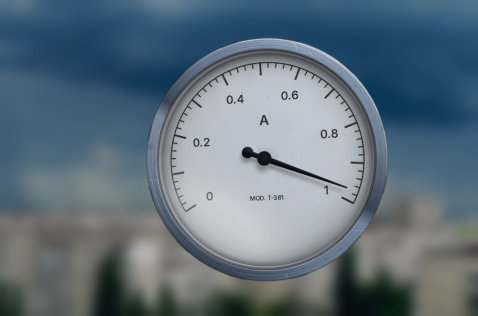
0.97 (A)
